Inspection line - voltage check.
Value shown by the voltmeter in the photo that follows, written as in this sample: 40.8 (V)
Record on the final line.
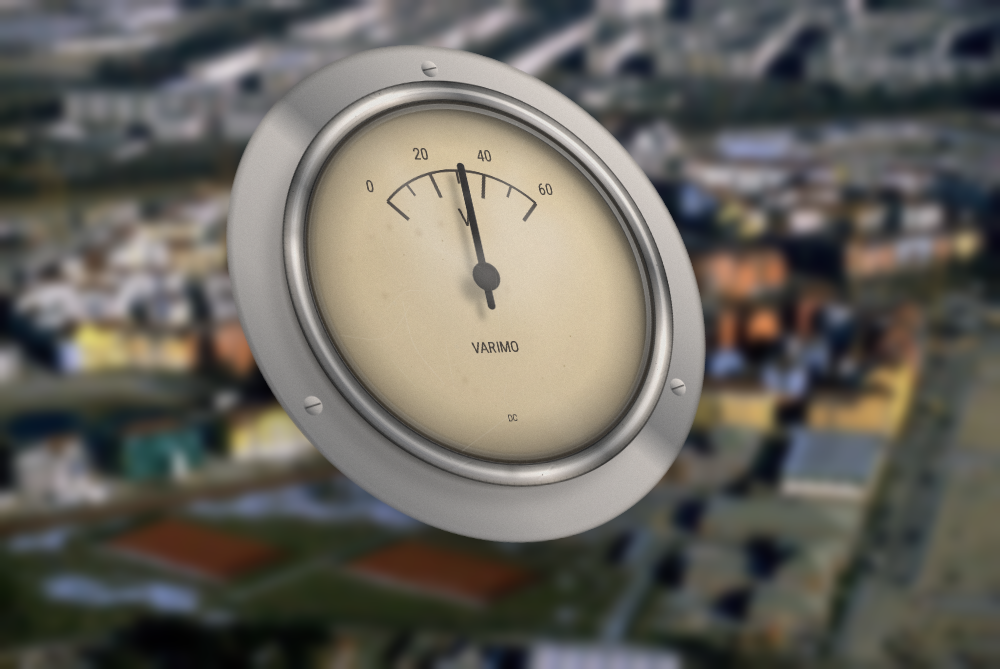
30 (V)
